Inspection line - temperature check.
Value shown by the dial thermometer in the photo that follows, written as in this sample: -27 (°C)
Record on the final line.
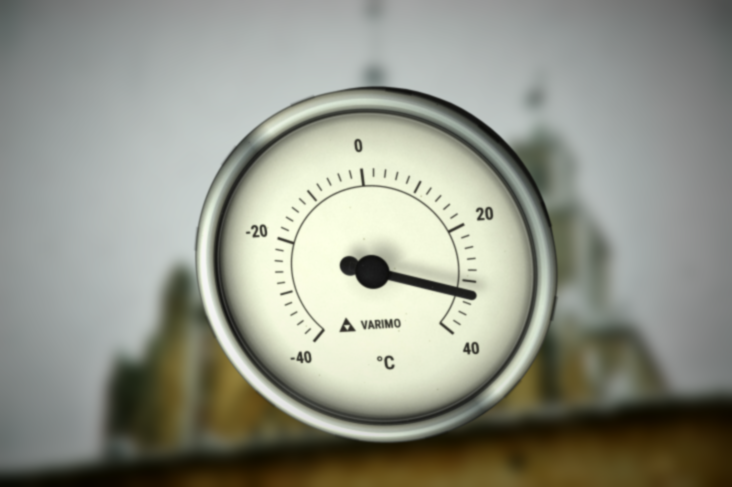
32 (°C)
